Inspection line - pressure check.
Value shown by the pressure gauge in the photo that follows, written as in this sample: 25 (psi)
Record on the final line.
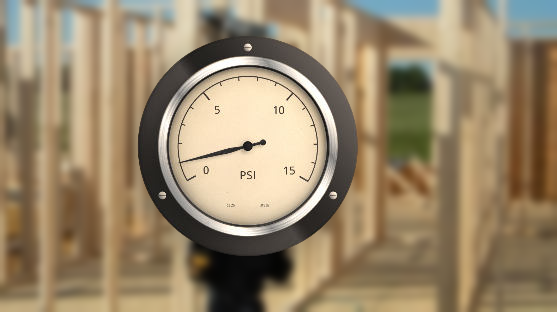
1 (psi)
